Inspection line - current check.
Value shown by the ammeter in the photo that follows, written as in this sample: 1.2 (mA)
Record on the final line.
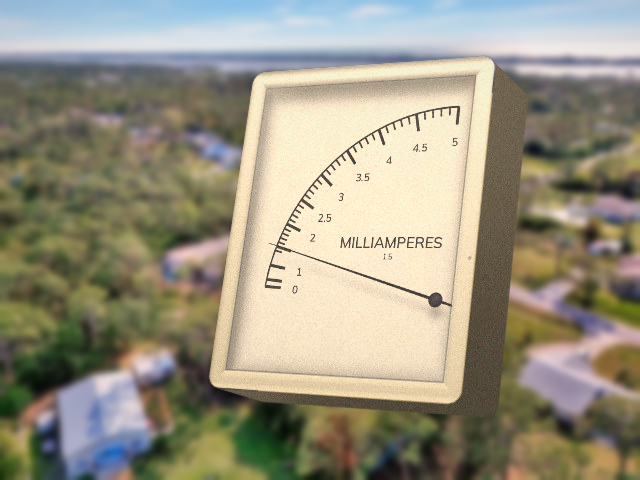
1.5 (mA)
